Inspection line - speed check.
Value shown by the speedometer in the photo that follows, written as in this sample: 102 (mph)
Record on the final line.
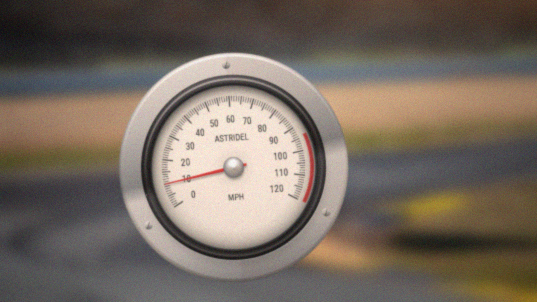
10 (mph)
